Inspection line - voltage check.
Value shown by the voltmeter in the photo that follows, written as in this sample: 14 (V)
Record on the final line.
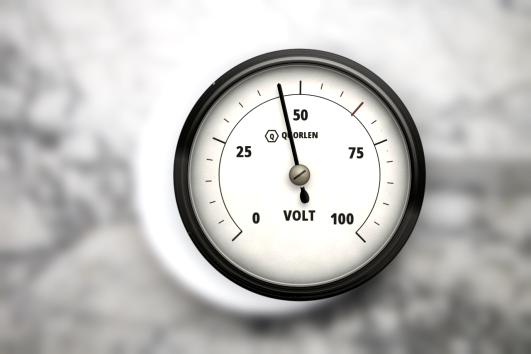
45 (V)
